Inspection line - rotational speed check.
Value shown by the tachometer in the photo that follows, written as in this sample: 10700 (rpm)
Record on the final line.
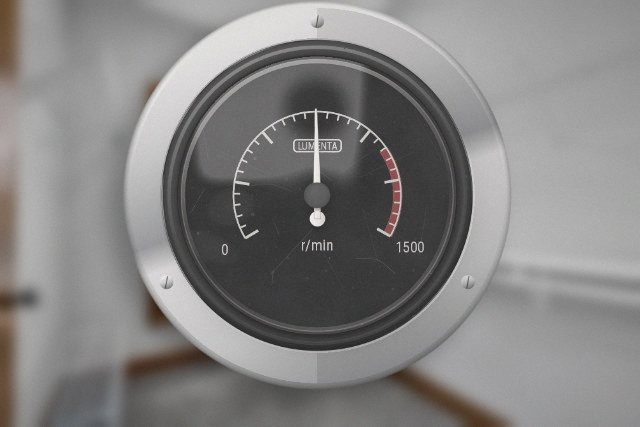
750 (rpm)
